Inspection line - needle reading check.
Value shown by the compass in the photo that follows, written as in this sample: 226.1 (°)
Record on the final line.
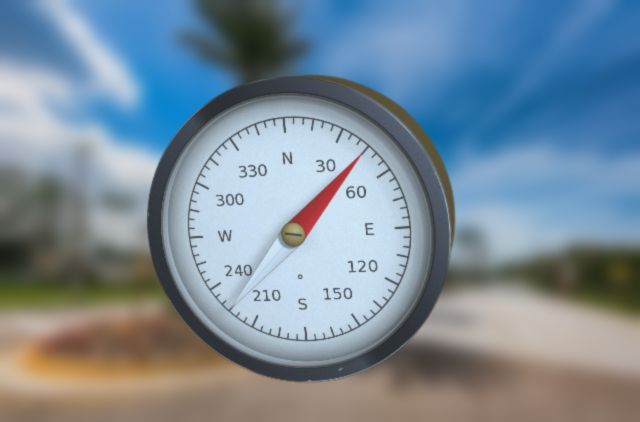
45 (°)
